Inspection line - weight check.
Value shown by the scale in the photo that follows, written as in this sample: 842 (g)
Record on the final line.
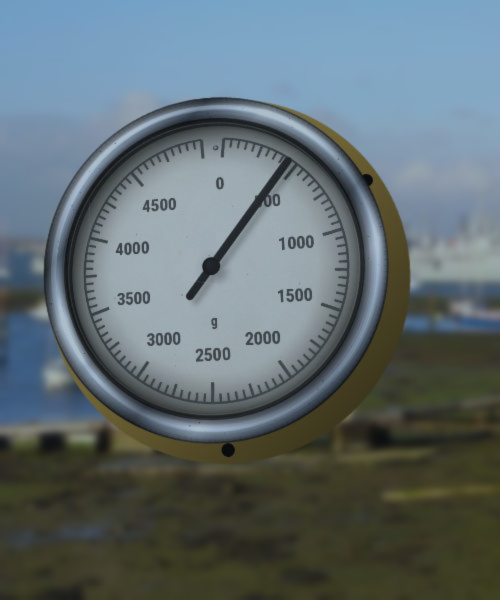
450 (g)
